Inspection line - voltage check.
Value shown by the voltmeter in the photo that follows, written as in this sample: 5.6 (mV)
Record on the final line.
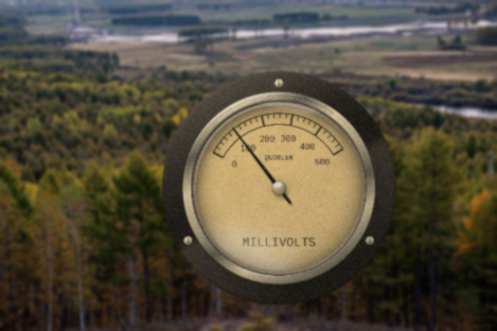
100 (mV)
